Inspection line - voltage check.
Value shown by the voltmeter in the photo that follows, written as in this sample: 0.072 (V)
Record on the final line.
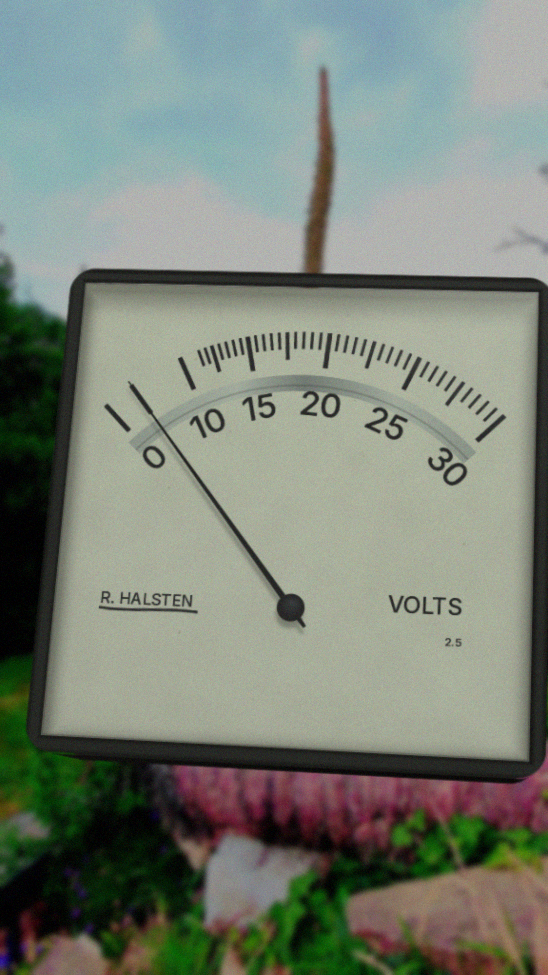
5 (V)
